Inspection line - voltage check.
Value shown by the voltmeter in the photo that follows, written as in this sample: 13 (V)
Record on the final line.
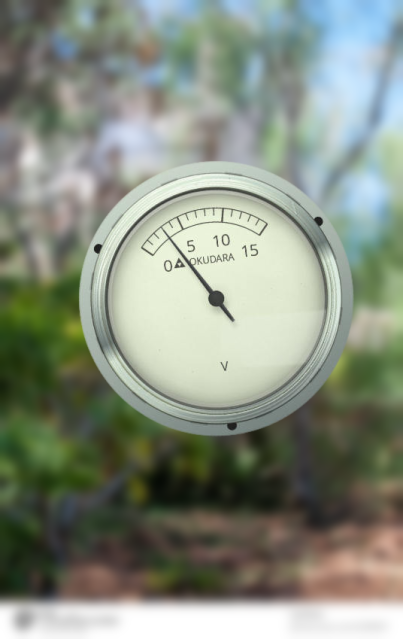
3 (V)
